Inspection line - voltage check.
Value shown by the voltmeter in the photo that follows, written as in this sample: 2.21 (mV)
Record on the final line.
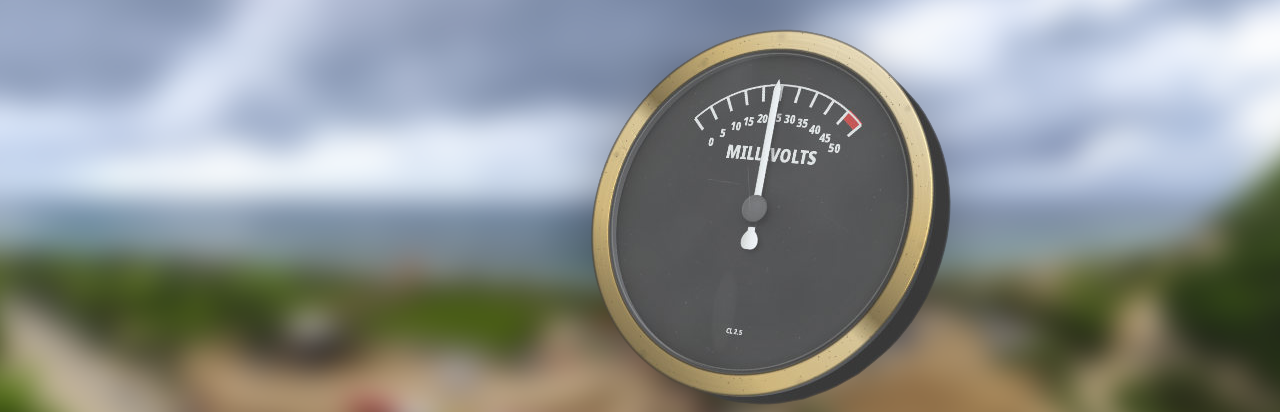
25 (mV)
